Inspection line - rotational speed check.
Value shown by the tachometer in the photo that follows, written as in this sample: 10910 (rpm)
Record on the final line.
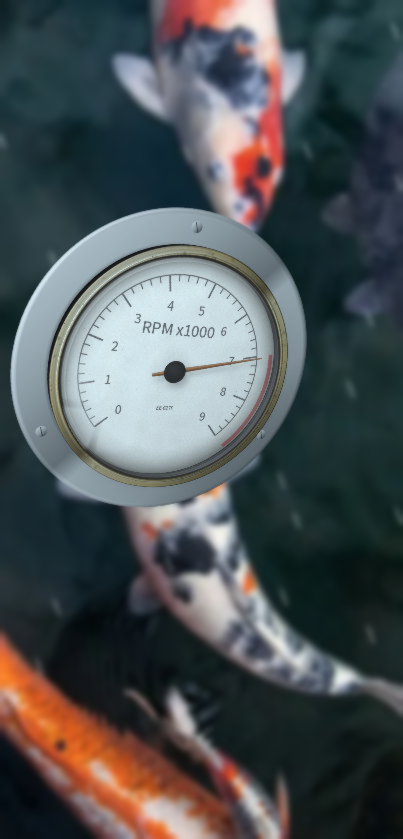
7000 (rpm)
